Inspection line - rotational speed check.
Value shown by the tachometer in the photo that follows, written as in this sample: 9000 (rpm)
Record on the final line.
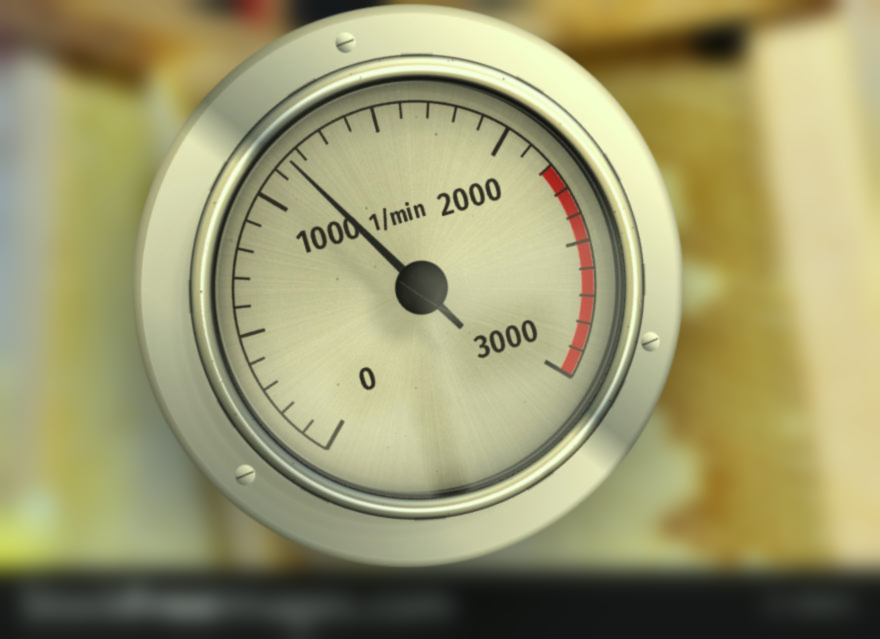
1150 (rpm)
